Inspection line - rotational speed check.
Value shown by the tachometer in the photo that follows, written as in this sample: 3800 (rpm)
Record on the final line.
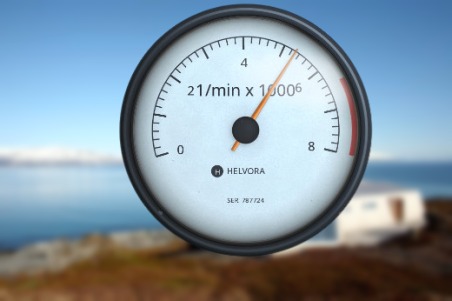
5300 (rpm)
